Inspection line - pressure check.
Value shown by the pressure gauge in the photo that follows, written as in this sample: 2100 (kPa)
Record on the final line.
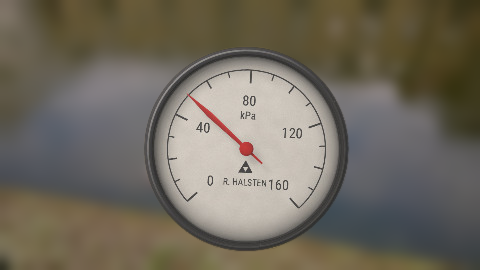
50 (kPa)
